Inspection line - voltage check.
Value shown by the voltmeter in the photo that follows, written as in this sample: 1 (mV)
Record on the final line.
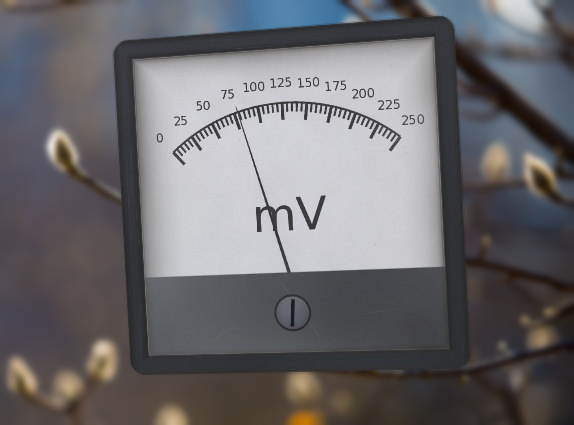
80 (mV)
